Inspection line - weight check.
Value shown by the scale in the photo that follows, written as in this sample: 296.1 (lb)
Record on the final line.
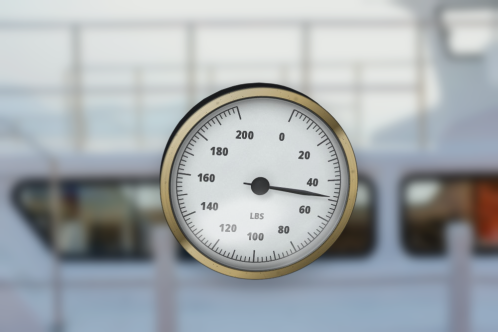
48 (lb)
